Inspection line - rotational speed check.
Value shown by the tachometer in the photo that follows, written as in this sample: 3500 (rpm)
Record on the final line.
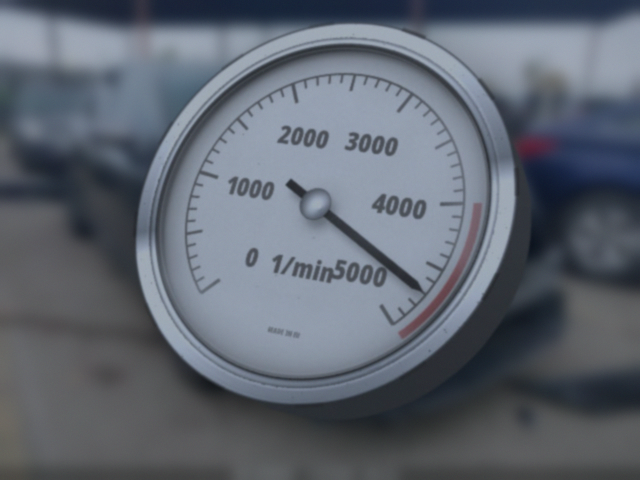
4700 (rpm)
